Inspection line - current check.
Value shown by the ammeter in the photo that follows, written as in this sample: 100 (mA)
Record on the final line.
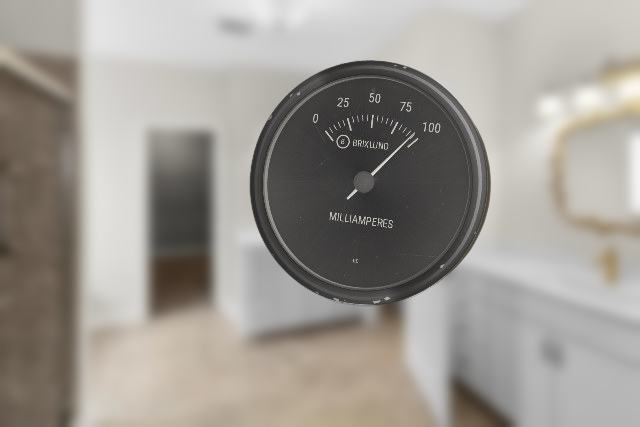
95 (mA)
